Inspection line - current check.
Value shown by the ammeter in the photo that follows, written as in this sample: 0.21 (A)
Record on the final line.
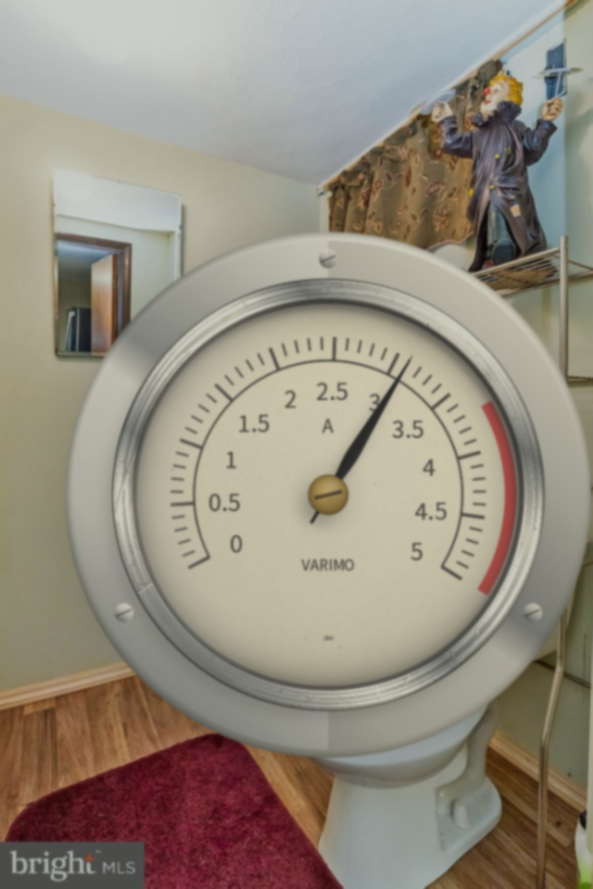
3.1 (A)
